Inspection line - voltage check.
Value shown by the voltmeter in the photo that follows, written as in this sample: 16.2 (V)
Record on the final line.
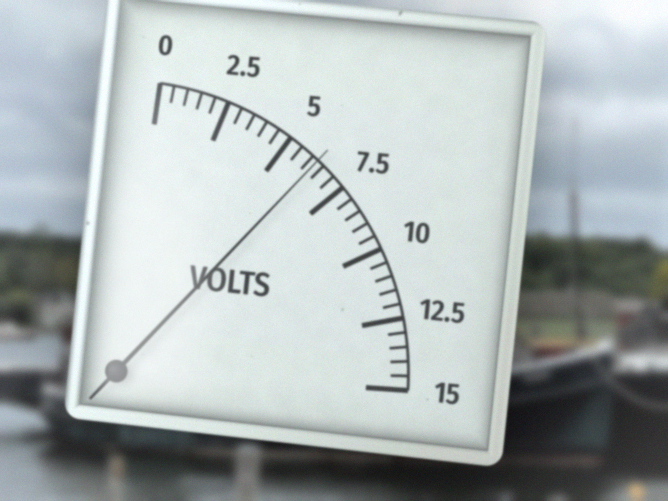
6.25 (V)
